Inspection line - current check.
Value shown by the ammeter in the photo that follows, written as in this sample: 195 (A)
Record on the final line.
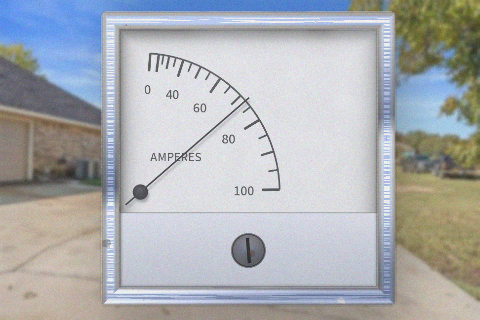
72.5 (A)
